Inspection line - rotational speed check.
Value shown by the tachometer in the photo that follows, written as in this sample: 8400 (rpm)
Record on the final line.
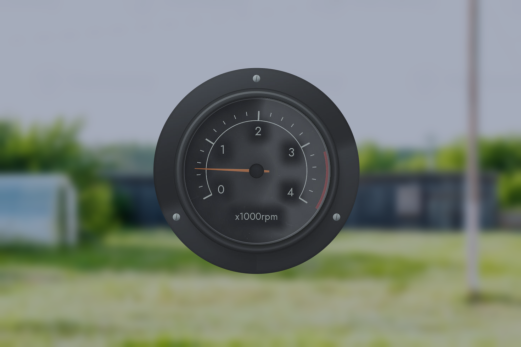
500 (rpm)
